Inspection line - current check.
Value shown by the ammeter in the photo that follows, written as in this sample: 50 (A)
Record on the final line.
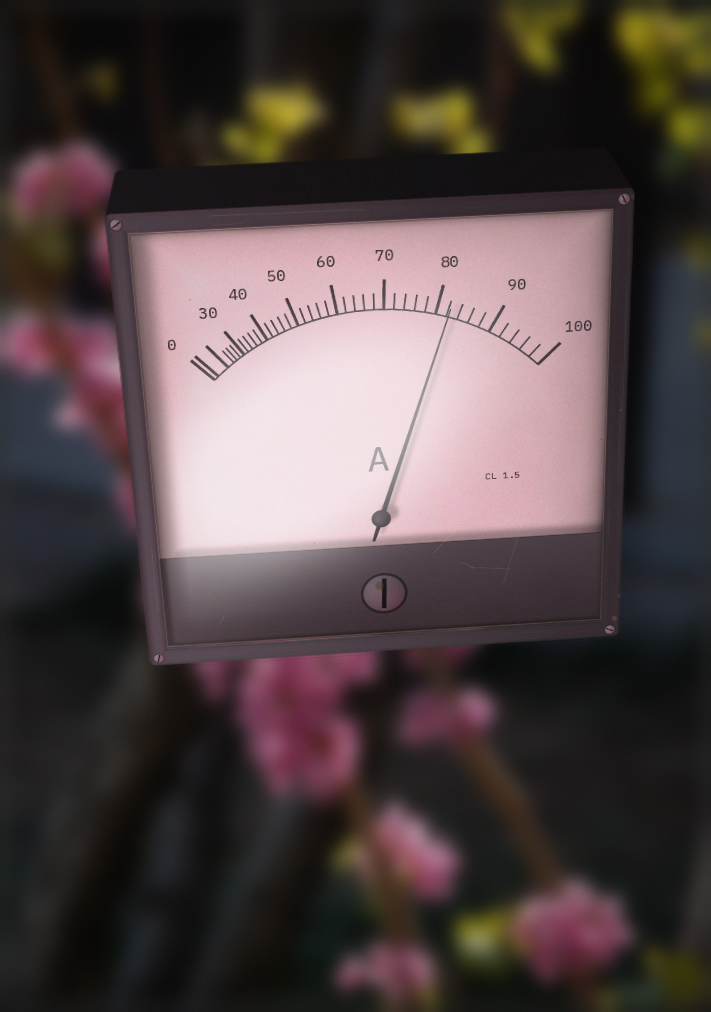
82 (A)
